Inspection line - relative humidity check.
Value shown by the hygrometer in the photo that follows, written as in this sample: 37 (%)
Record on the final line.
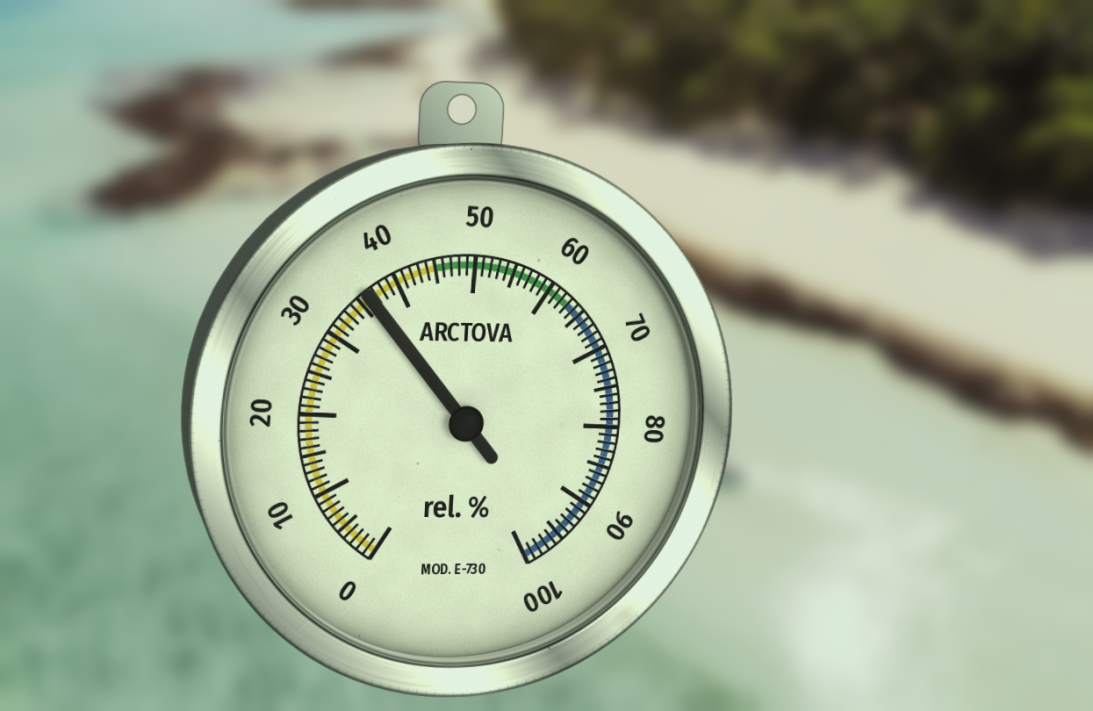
36 (%)
